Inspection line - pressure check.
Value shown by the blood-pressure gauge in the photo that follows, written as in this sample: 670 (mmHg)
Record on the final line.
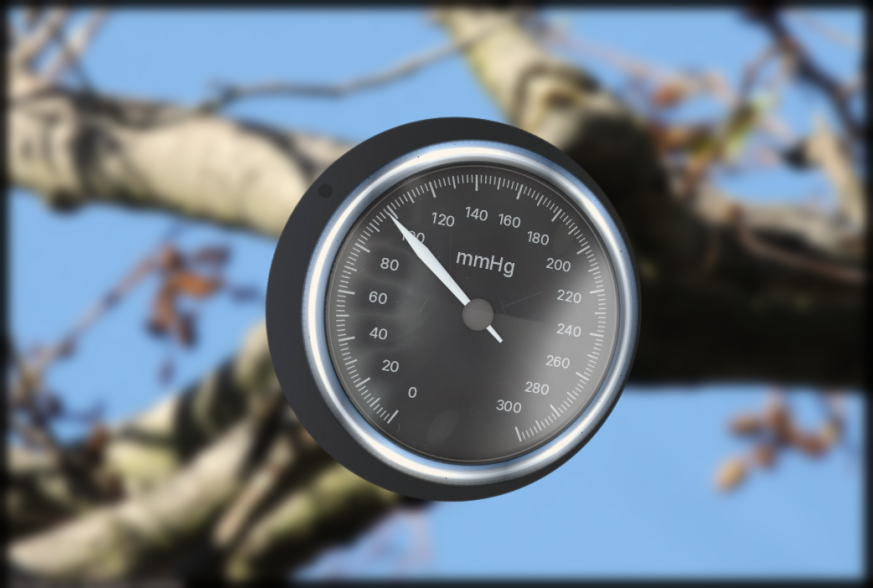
98 (mmHg)
